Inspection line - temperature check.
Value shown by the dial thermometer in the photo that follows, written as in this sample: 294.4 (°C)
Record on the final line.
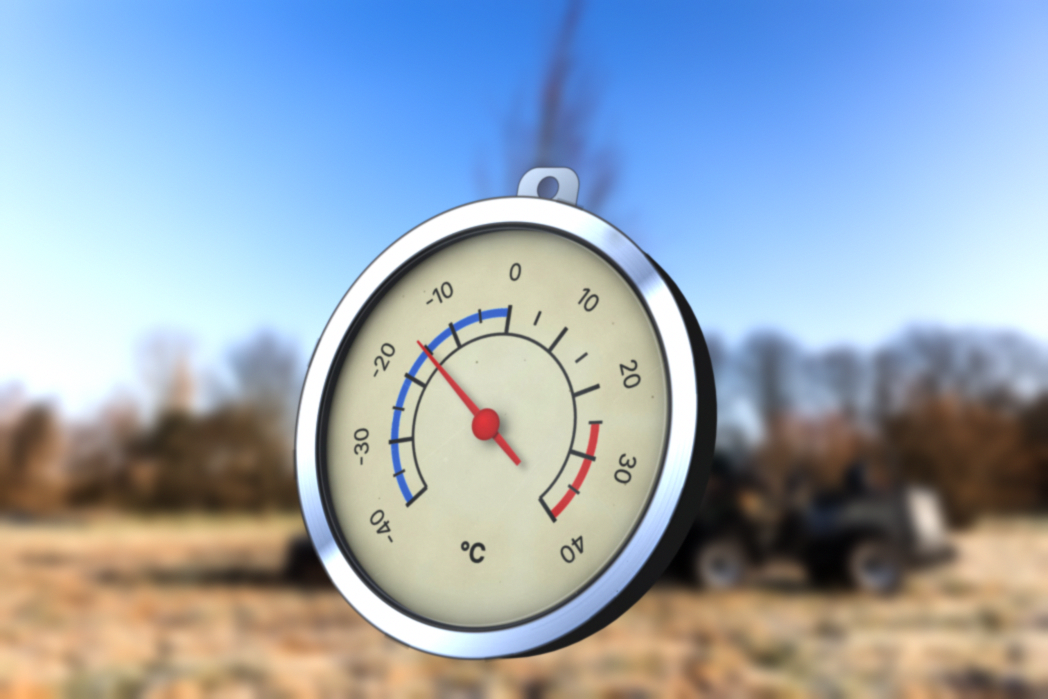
-15 (°C)
